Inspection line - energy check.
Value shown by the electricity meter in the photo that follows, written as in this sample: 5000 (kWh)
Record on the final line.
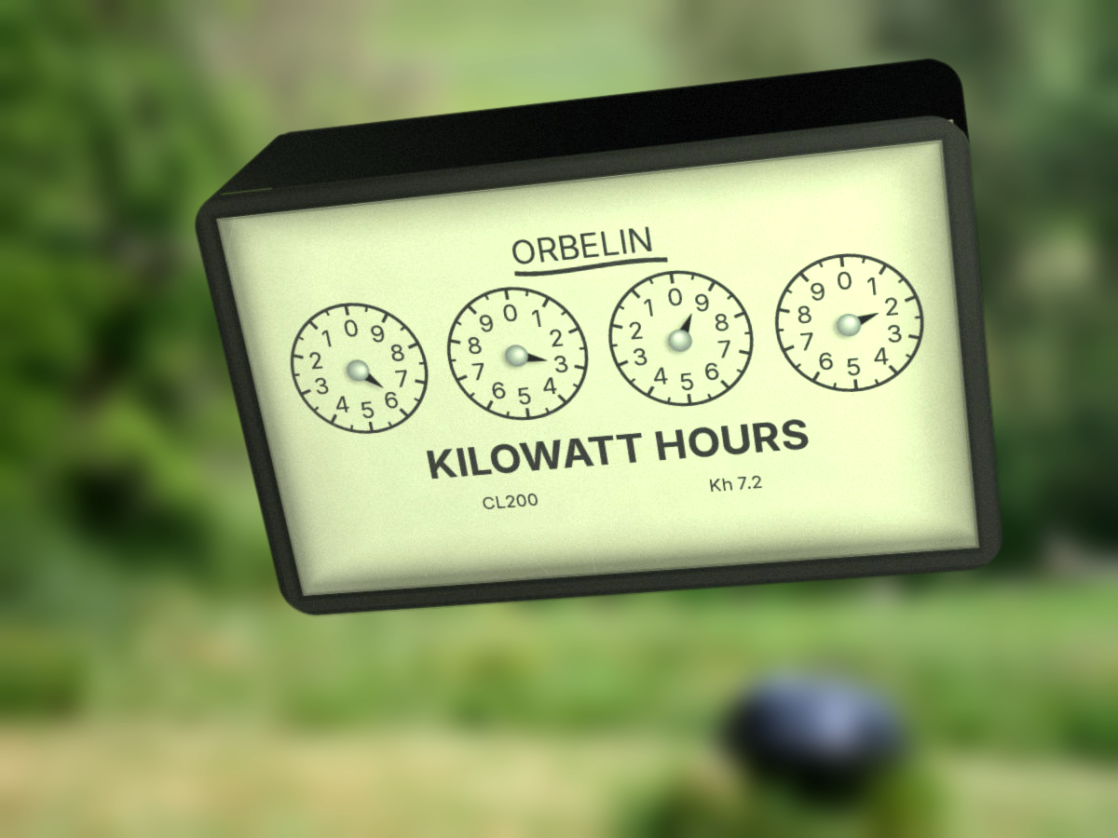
6292 (kWh)
